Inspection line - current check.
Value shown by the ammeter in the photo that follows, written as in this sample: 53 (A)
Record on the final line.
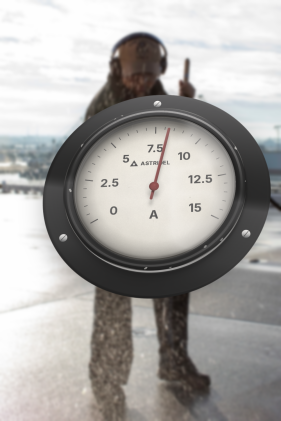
8.25 (A)
